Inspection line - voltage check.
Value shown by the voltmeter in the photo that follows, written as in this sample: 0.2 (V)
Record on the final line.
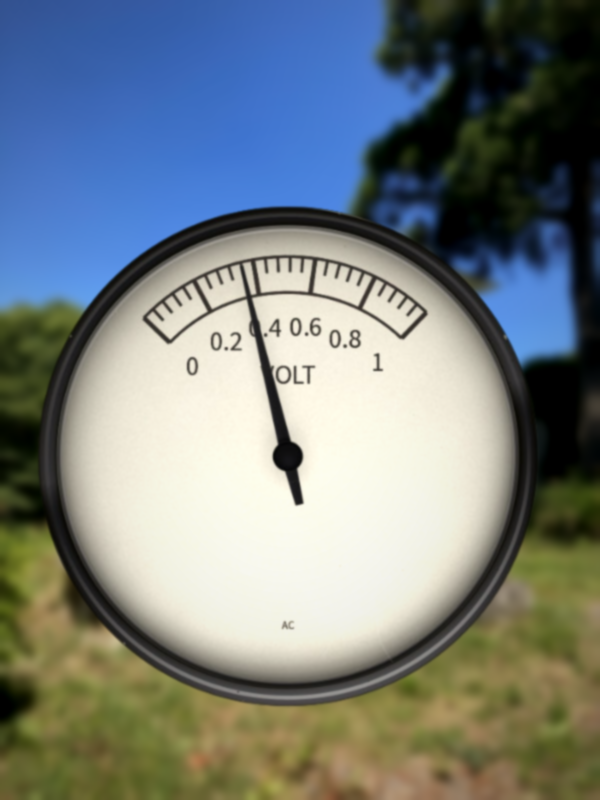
0.36 (V)
